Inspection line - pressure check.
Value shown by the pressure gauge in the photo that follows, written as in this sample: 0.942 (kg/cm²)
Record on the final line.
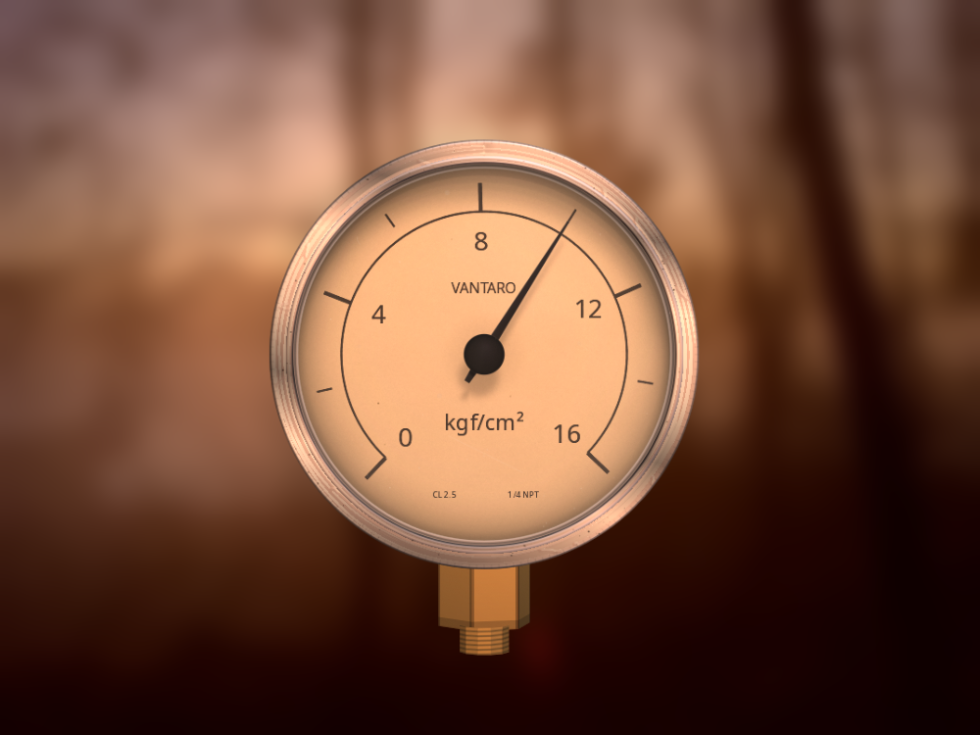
10 (kg/cm²)
